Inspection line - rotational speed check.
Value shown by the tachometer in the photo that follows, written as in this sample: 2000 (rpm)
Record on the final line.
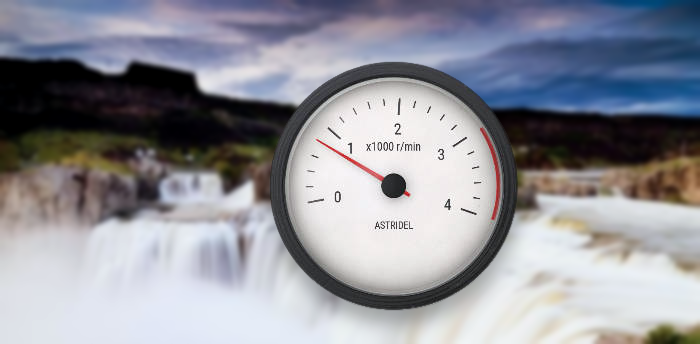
800 (rpm)
